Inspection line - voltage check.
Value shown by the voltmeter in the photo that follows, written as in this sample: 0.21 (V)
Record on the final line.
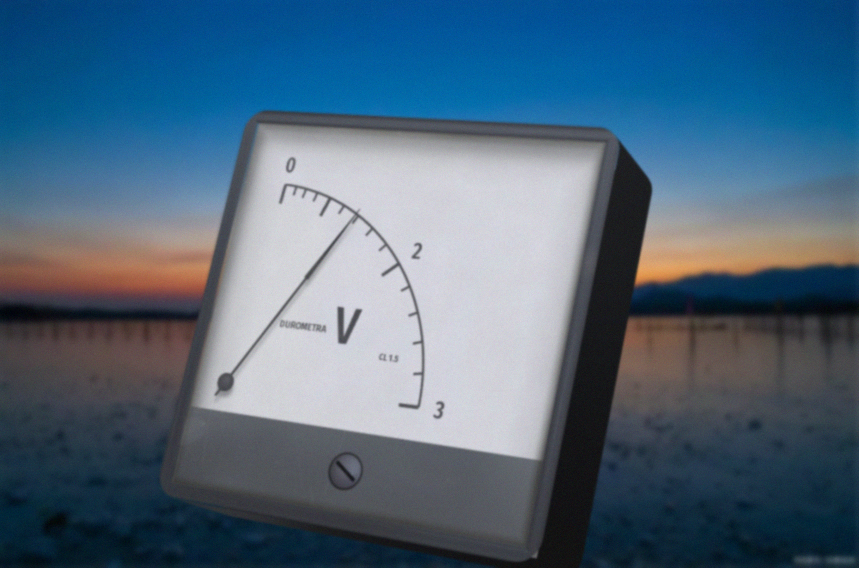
1.4 (V)
